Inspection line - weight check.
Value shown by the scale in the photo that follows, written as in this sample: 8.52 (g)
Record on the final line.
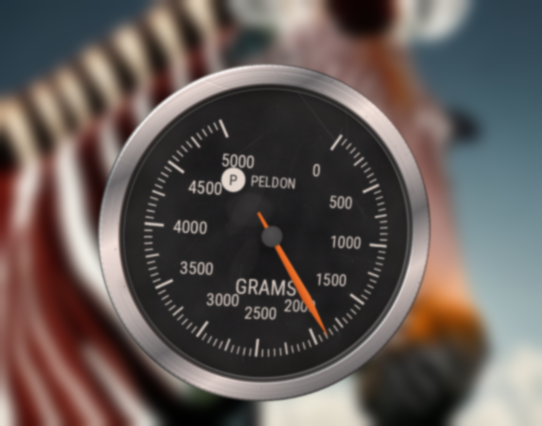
1900 (g)
